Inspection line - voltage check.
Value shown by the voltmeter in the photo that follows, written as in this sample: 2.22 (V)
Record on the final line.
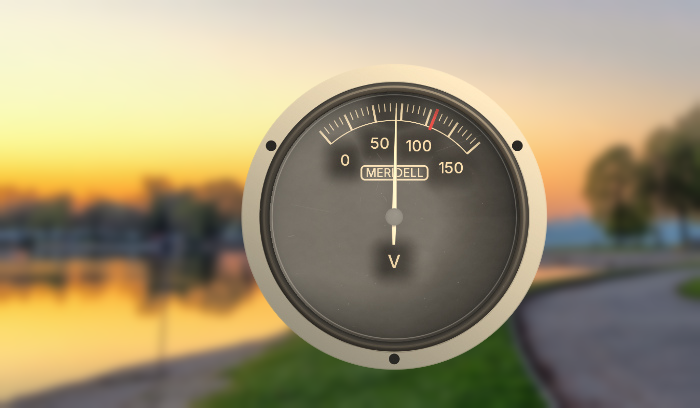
70 (V)
